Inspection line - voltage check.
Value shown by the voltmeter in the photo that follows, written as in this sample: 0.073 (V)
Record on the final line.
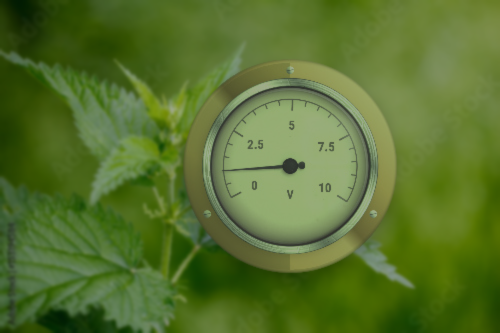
1 (V)
